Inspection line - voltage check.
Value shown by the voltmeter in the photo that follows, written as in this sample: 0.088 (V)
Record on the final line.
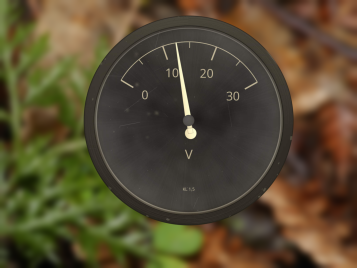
12.5 (V)
